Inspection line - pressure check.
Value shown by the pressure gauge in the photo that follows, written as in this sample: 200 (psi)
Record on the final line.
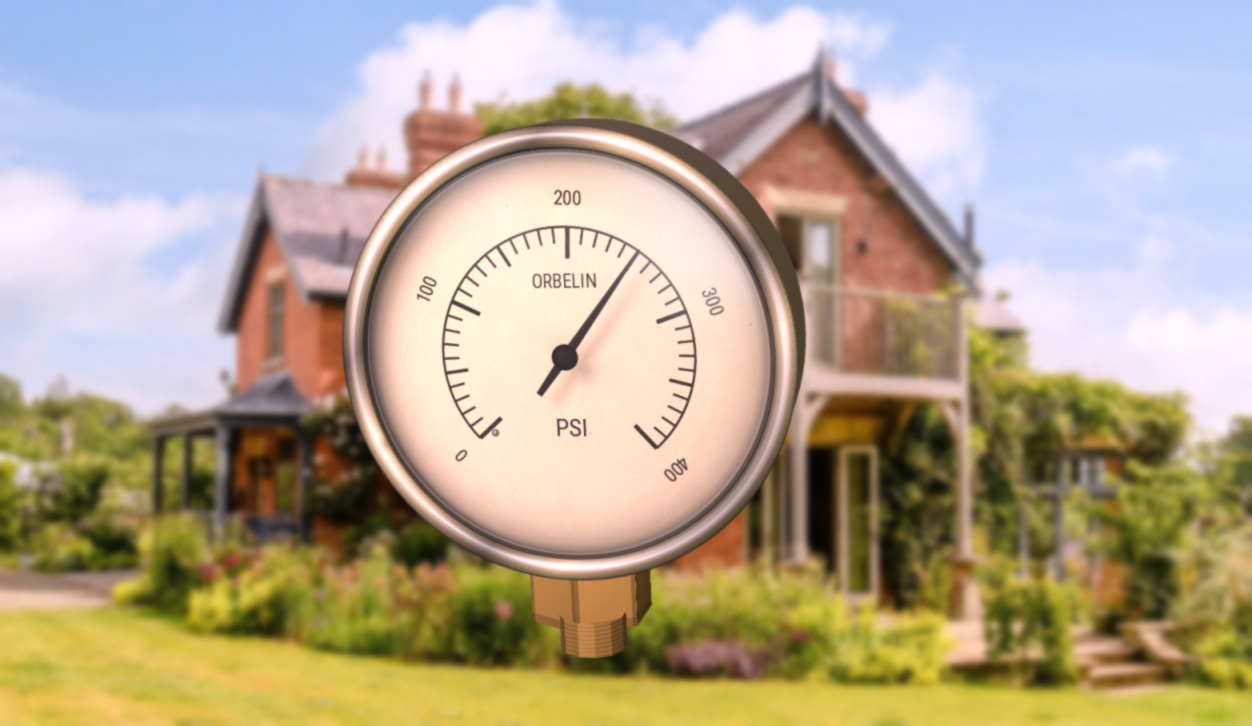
250 (psi)
